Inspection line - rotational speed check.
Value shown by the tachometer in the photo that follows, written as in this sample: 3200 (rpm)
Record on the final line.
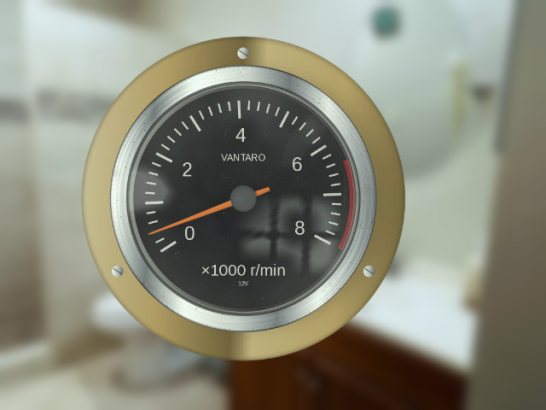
400 (rpm)
